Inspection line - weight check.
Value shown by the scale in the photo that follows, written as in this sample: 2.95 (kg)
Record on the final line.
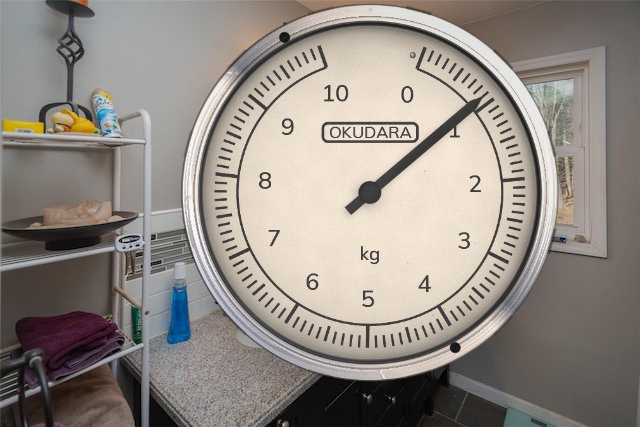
0.9 (kg)
